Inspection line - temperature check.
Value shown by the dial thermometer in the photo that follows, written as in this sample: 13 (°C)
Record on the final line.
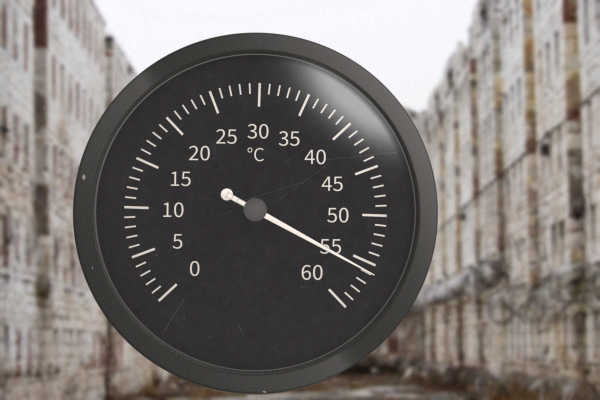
56 (°C)
